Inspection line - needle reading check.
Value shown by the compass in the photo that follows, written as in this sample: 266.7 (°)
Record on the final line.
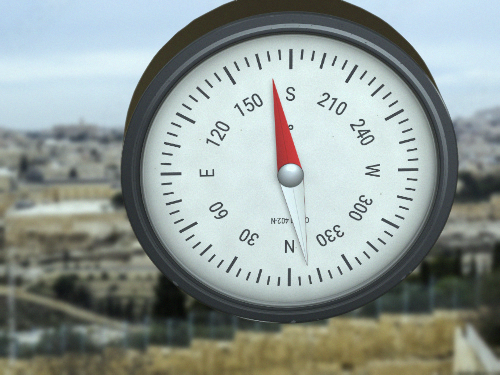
170 (°)
